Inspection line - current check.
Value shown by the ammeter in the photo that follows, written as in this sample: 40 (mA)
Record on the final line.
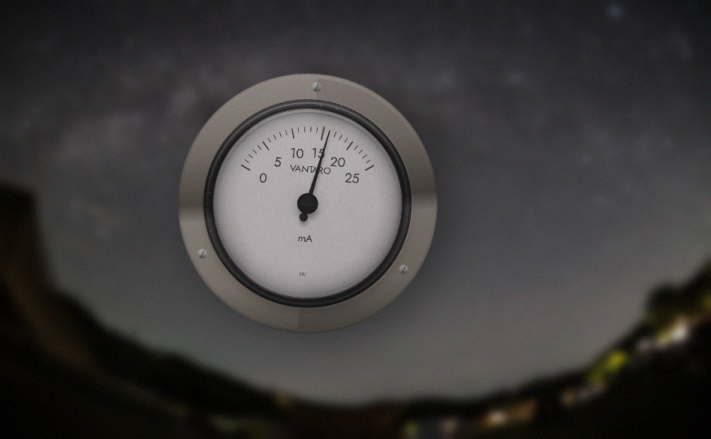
16 (mA)
